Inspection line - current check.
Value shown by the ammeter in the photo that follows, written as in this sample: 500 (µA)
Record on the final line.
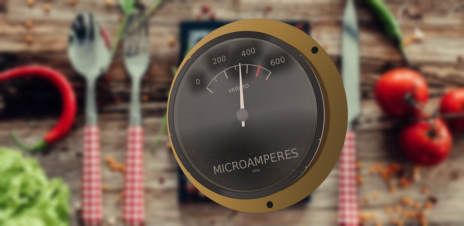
350 (µA)
